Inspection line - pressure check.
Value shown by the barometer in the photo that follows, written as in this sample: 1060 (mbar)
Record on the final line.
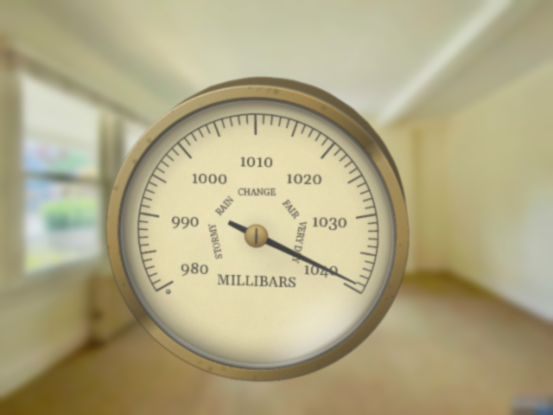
1039 (mbar)
